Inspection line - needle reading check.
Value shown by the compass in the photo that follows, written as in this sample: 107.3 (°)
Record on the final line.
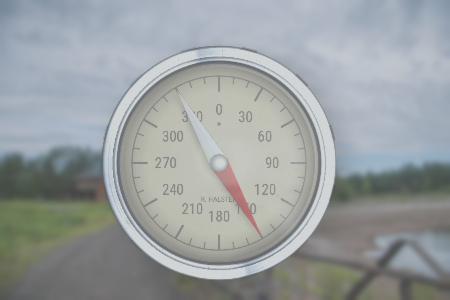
150 (°)
